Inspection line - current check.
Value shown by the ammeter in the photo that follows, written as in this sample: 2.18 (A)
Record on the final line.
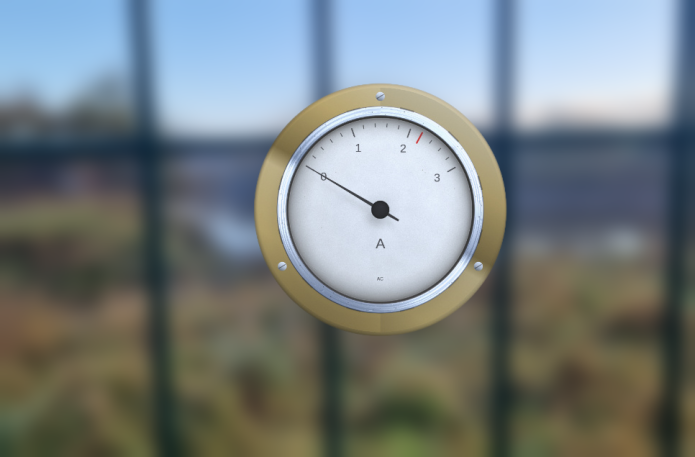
0 (A)
